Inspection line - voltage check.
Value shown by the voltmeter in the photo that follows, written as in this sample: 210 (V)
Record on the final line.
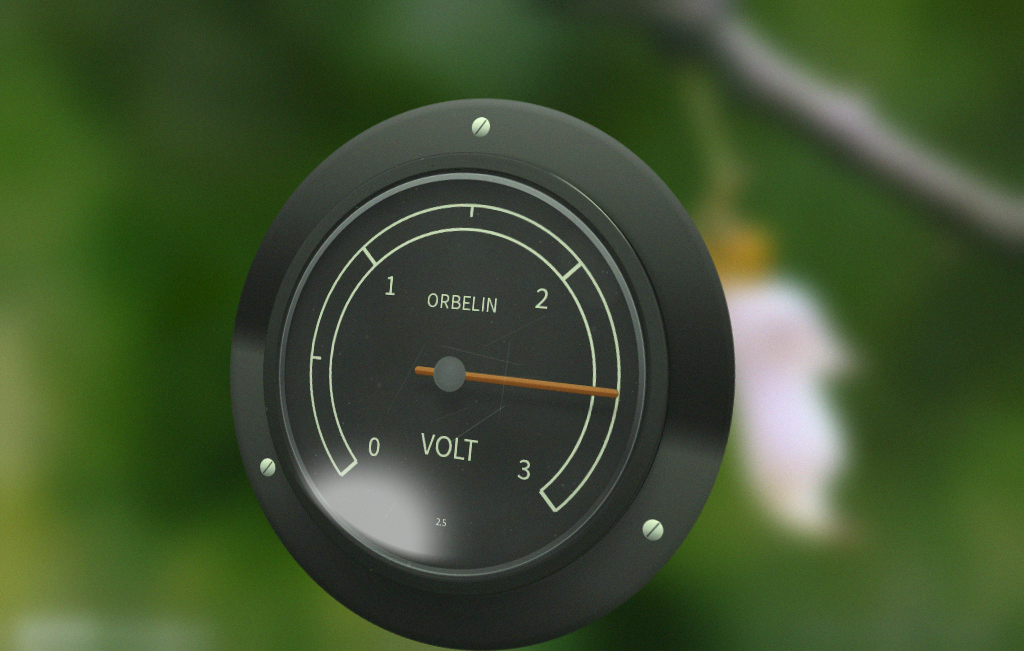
2.5 (V)
